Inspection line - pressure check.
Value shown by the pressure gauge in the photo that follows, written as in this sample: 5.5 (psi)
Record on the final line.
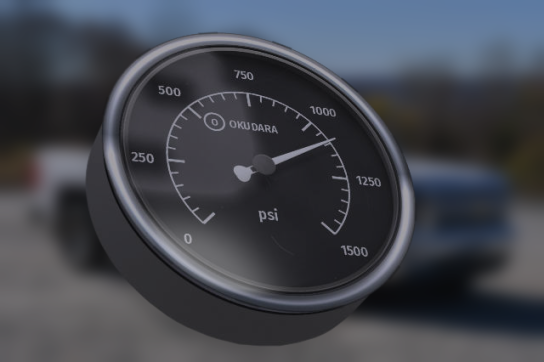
1100 (psi)
